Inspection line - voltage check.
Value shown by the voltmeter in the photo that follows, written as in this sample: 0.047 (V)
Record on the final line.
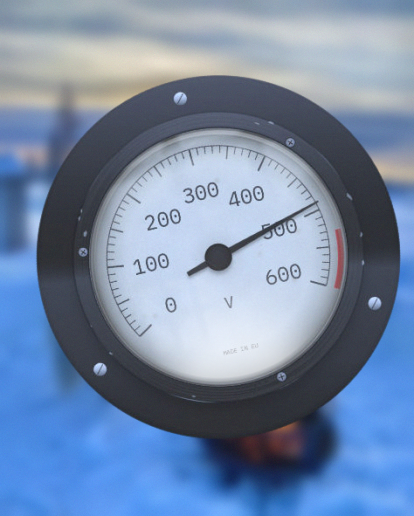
490 (V)
